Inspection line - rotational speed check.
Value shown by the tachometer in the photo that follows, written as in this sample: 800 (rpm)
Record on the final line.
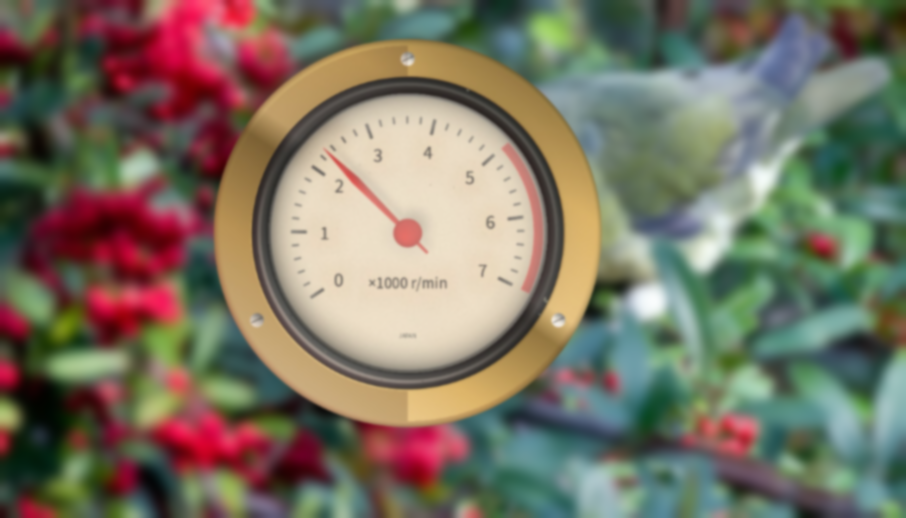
2300 (rpm)
